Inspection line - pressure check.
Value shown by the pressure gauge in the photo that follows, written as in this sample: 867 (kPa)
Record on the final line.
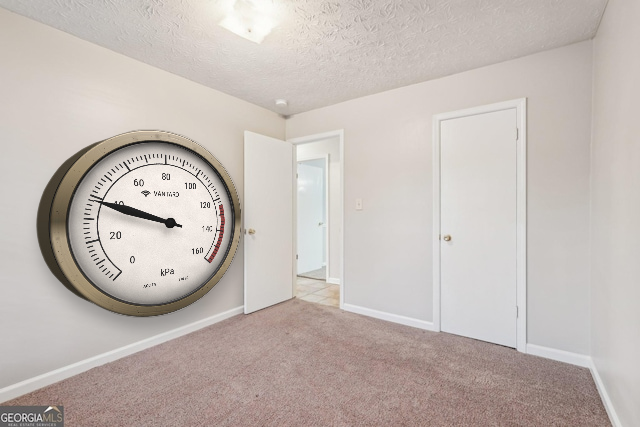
38 (kPa)
